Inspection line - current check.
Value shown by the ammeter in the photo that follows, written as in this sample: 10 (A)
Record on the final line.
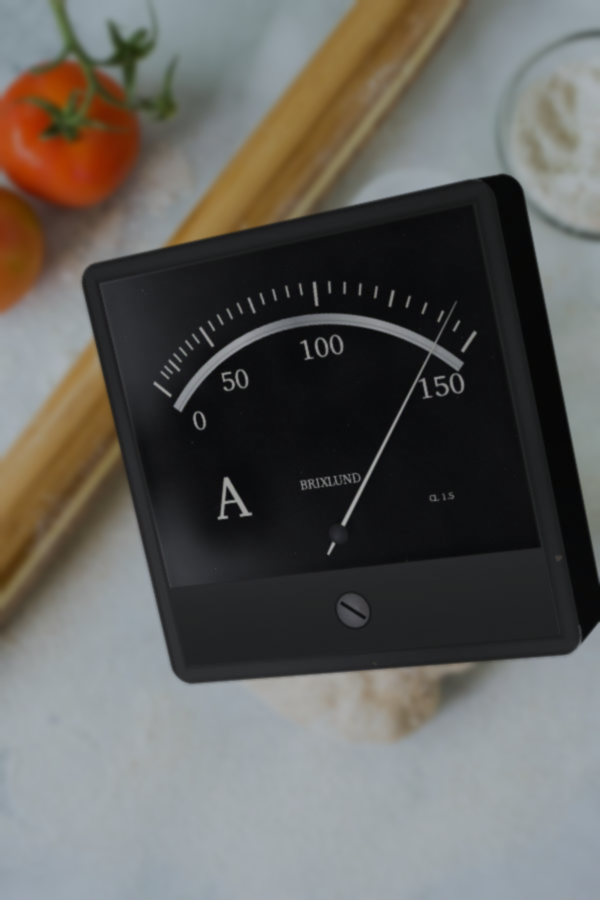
142.5 (A)
